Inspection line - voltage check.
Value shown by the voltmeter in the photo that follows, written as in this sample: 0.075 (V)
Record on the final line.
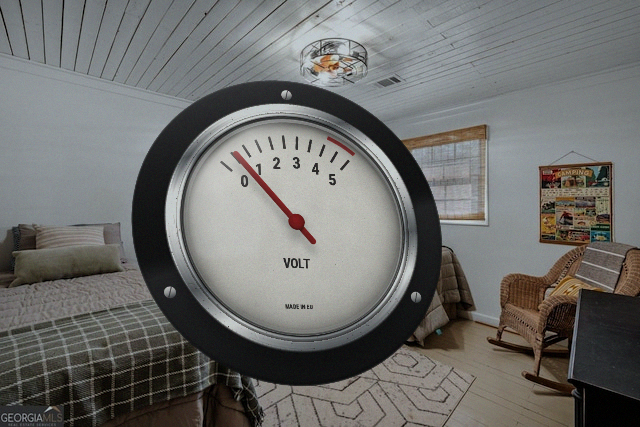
0.5 (V)
